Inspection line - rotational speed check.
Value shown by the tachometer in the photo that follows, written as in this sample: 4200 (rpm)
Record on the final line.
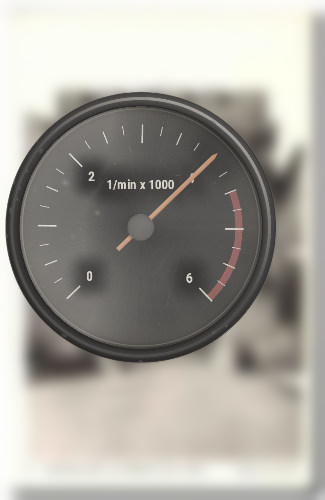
4000 (rpm)
